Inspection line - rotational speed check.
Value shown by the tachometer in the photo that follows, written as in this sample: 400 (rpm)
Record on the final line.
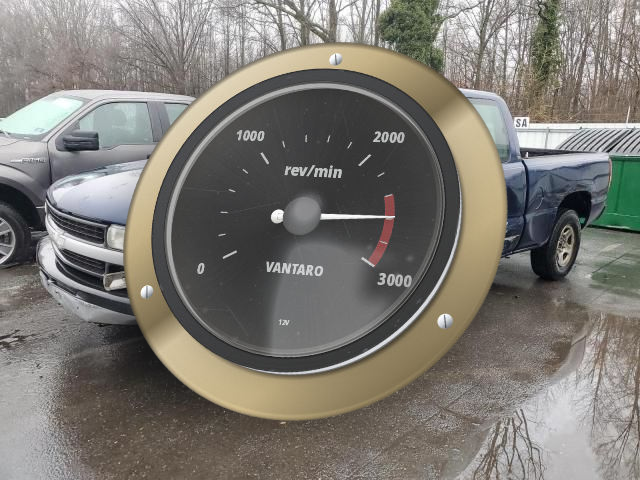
2600 (rpm)
